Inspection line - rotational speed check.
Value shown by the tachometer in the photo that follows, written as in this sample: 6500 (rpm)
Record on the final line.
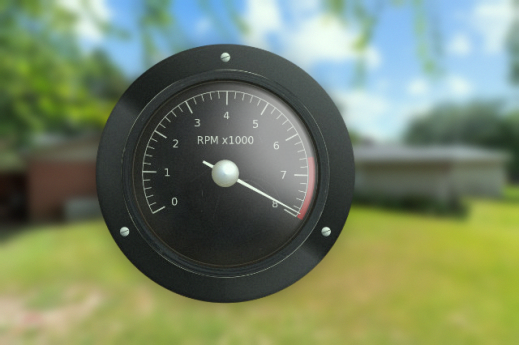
7900 (rpm)
